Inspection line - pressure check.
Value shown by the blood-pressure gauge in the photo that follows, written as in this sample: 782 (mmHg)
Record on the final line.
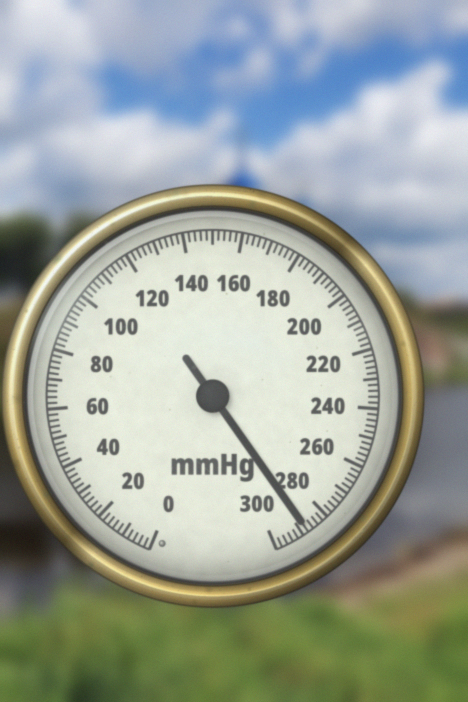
288 (mmHg)
